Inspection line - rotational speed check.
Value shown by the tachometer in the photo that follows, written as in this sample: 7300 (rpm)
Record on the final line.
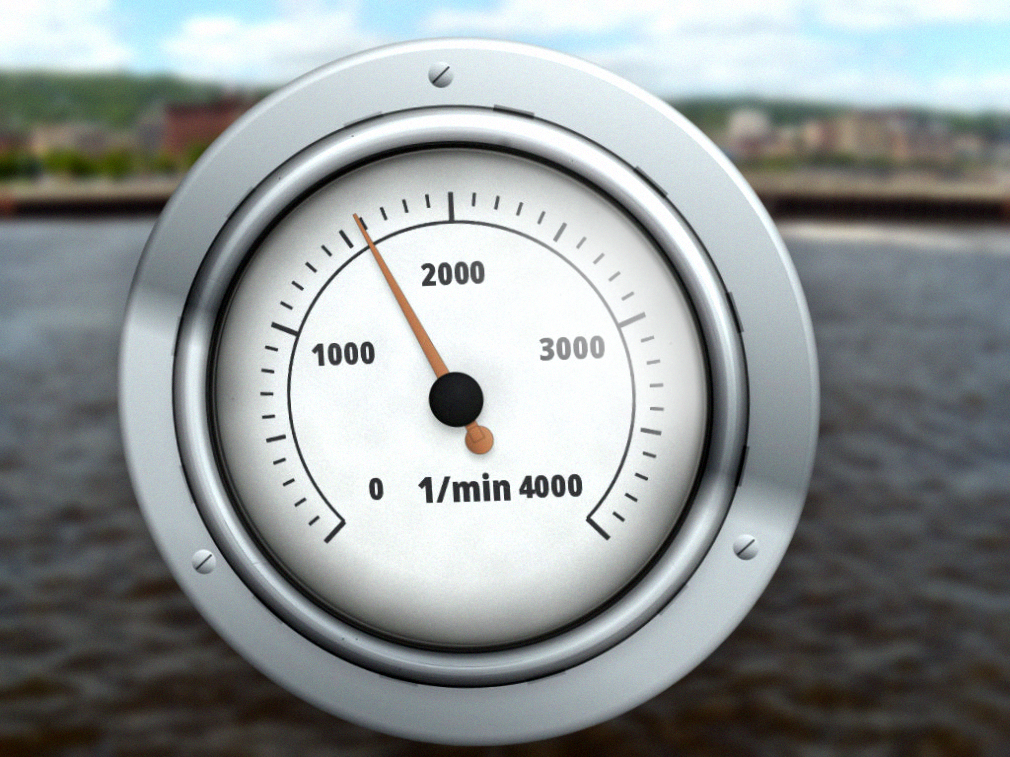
1600 (rpm)
